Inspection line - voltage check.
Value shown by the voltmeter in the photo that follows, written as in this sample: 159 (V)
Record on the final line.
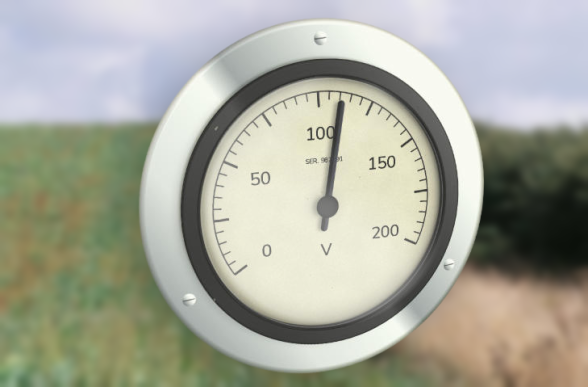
110 (V)
